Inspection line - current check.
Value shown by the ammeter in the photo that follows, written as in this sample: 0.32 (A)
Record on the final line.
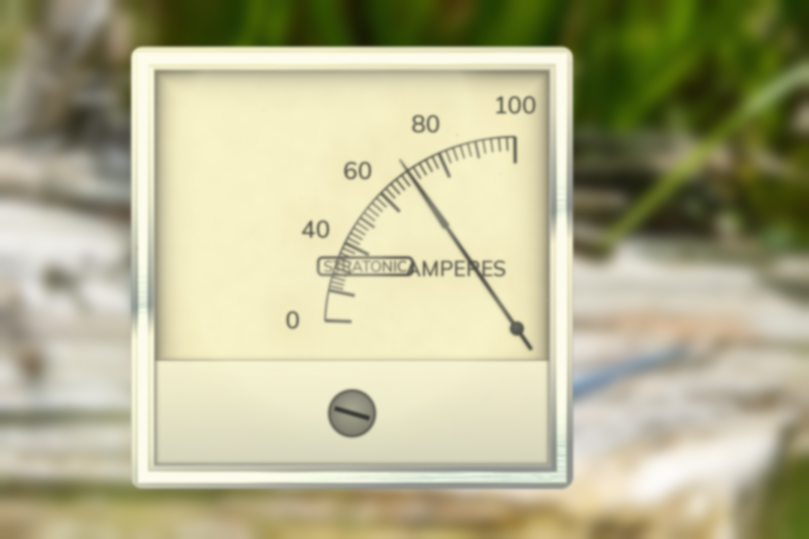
70 (A)
